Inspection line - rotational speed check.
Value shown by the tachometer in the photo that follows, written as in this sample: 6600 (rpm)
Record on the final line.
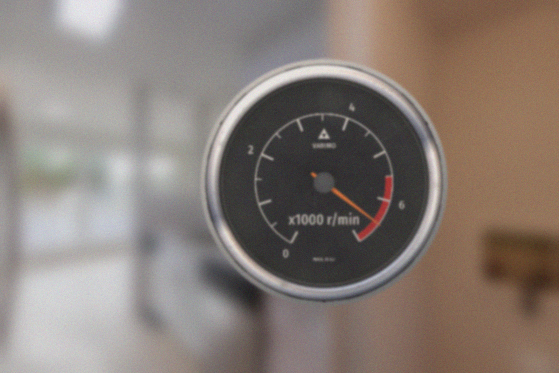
6500 (rpm)
